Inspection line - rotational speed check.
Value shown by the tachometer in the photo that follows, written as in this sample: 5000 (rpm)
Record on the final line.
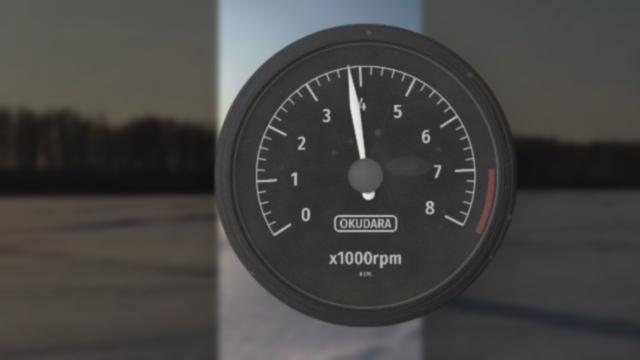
3800 (rpm)
